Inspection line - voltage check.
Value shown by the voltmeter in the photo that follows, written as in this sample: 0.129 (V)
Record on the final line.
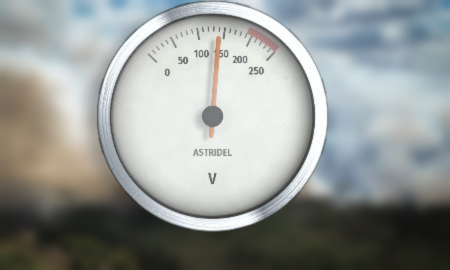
140 (V)
